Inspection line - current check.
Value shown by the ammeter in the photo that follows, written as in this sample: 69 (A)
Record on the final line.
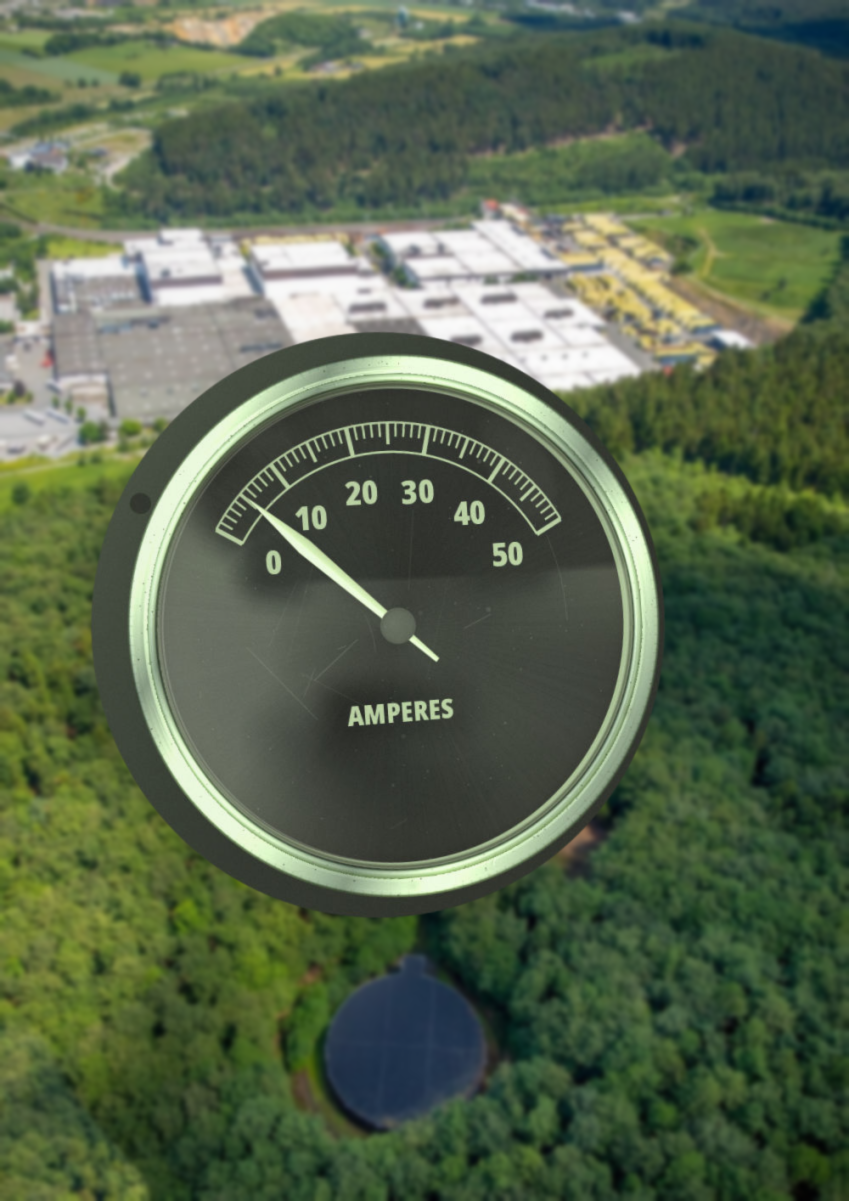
5 (A)
